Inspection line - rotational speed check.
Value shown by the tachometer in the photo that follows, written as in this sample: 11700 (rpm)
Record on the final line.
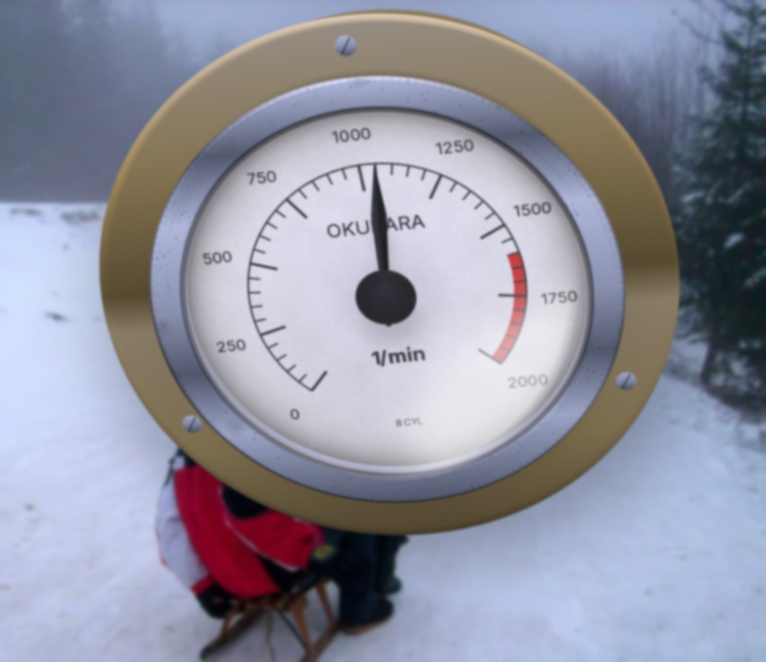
1050 (rpm)
